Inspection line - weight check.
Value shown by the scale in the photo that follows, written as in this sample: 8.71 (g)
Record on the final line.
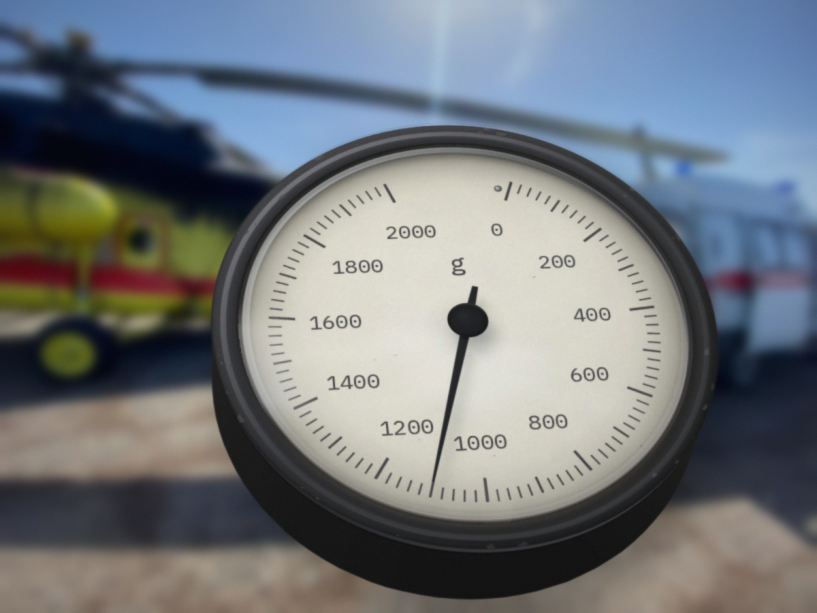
1100 (g)
